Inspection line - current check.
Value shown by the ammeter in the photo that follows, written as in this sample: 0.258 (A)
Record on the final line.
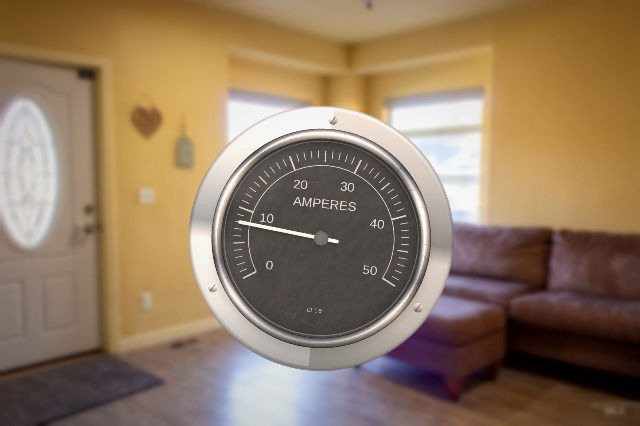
8 (A)
